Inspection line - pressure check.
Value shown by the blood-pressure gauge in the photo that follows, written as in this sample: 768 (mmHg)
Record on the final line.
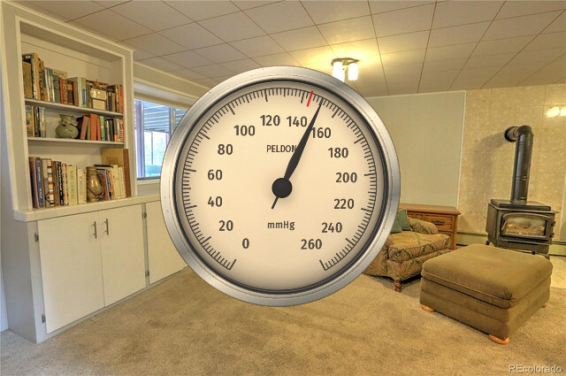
150 (mmHg)
